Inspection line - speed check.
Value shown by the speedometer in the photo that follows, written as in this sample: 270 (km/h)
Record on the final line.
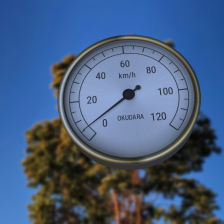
5 (km/h)
